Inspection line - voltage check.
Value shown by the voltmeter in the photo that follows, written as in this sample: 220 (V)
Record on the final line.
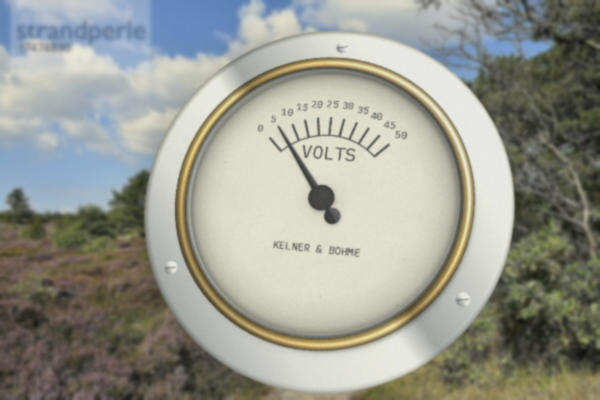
5 (V)
